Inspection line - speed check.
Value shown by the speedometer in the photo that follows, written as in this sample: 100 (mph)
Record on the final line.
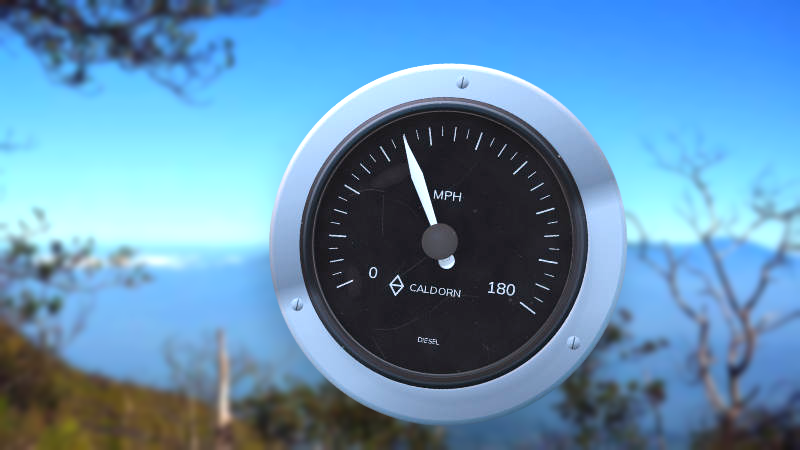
70 (mph)
